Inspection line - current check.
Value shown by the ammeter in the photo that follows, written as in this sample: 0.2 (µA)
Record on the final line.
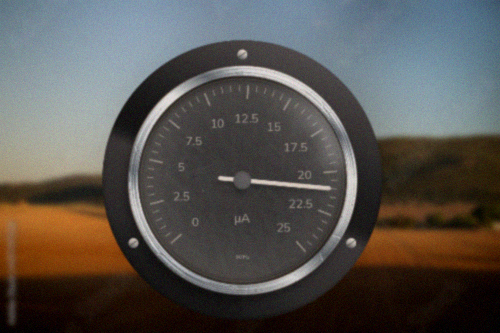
21 (µA)
